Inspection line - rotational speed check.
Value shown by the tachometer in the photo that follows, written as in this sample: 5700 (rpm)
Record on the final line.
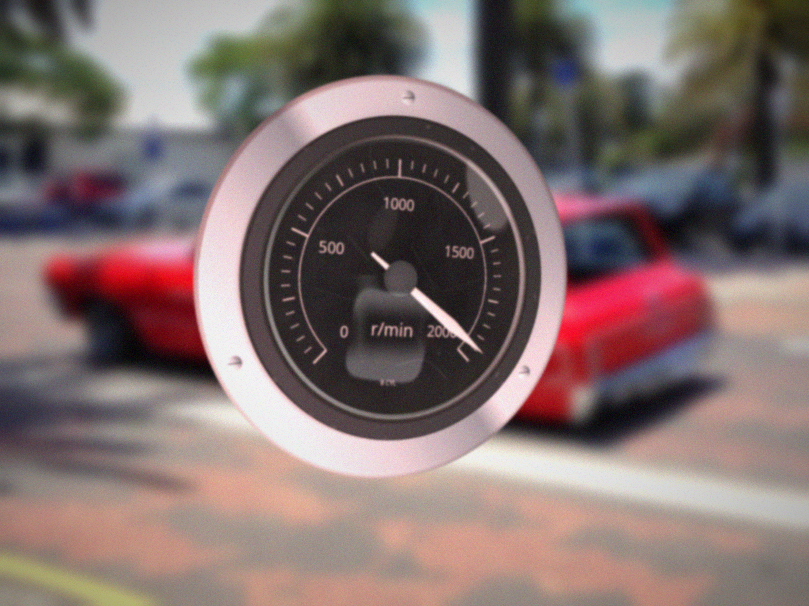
1950 (rpm)
